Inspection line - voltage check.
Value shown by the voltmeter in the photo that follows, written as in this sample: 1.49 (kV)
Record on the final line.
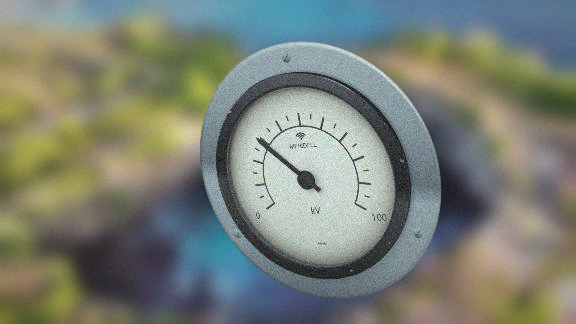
30 (kV)
